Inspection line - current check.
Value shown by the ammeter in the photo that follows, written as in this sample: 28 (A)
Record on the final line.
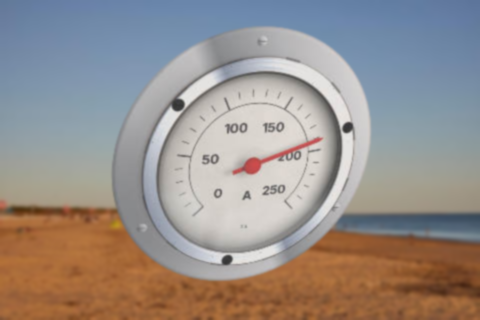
190 (A)
